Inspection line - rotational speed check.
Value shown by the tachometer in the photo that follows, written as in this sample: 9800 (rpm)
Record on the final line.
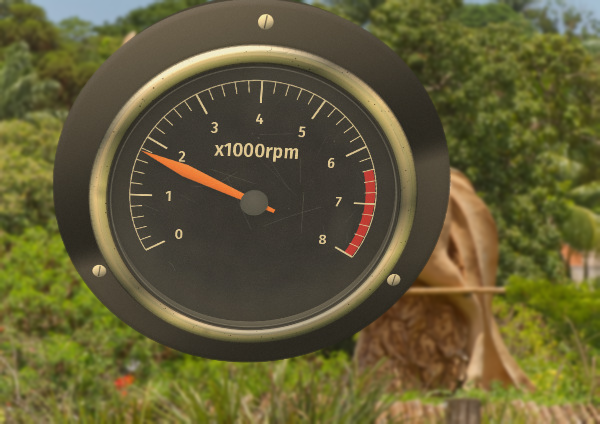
1800 (rpm)
